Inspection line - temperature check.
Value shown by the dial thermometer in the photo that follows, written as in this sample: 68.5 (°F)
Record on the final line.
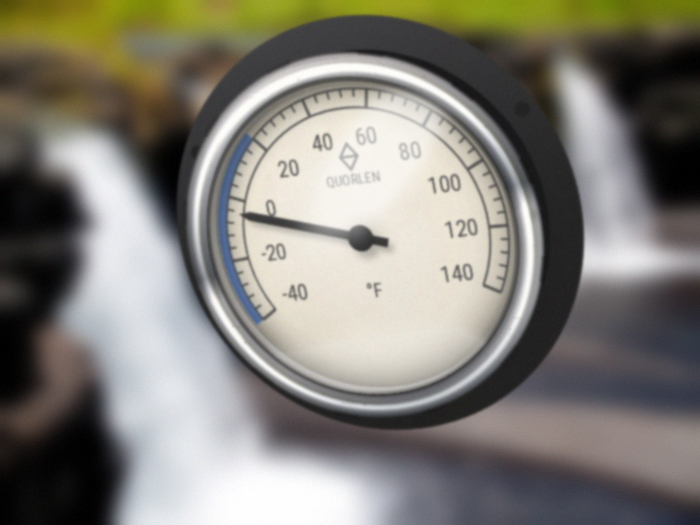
-4 (°F)
